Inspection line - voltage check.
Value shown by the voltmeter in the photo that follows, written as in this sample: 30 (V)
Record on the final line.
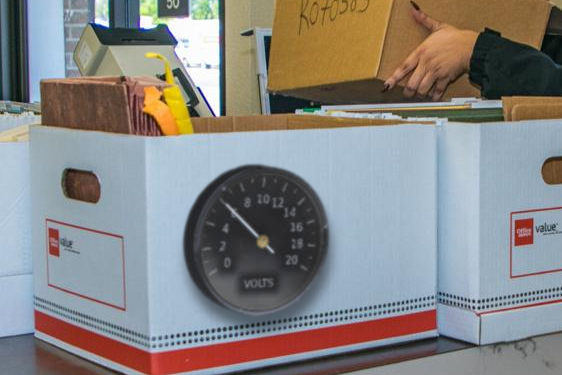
6 (V)
